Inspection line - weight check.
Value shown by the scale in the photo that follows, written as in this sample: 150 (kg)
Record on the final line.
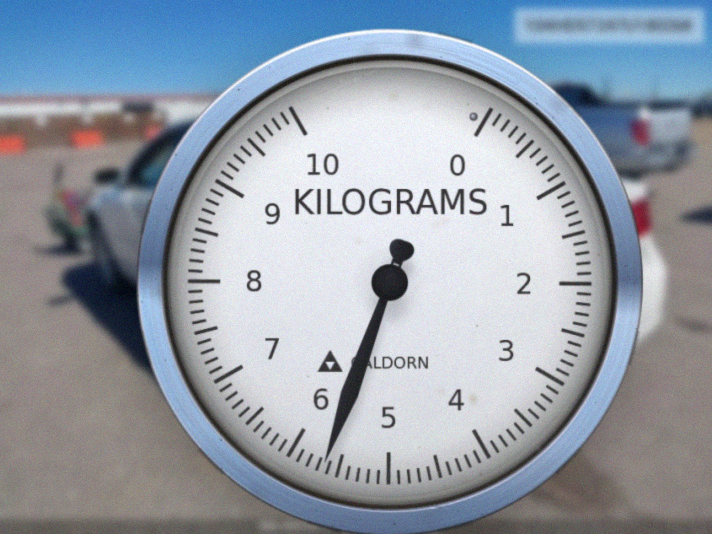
5.65 (kg)
